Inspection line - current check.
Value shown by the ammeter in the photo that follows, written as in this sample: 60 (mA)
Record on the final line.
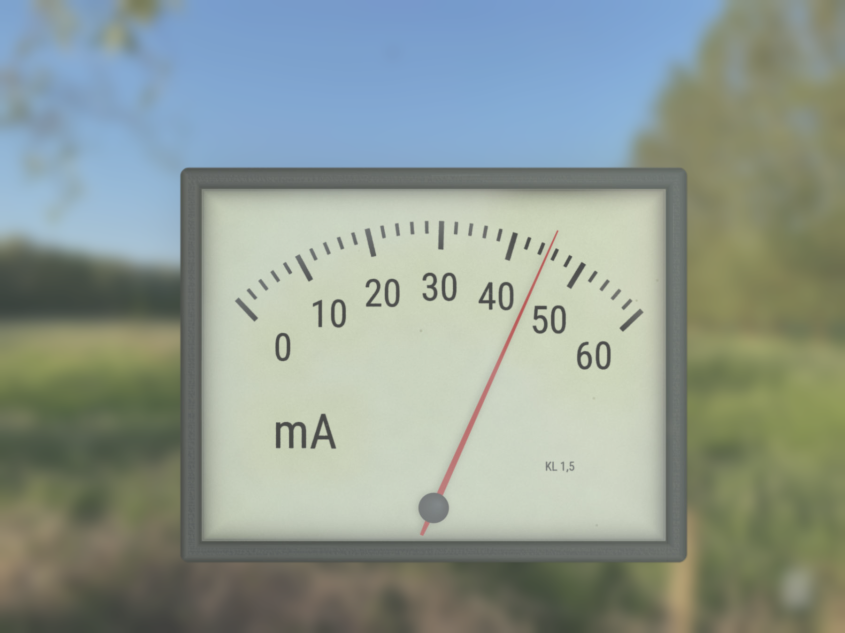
45 (mA)
